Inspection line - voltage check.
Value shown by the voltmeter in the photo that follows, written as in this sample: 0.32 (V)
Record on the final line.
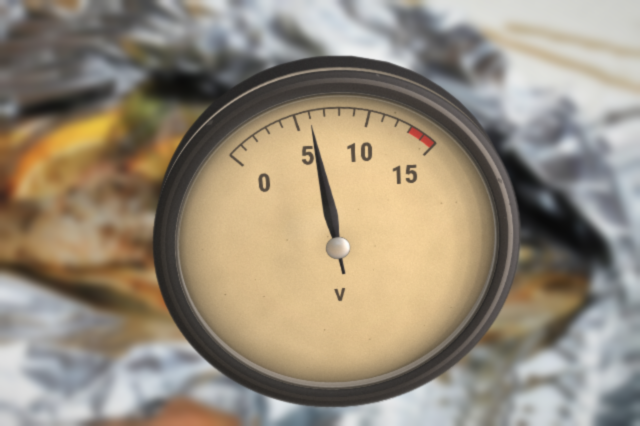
6 (V)
